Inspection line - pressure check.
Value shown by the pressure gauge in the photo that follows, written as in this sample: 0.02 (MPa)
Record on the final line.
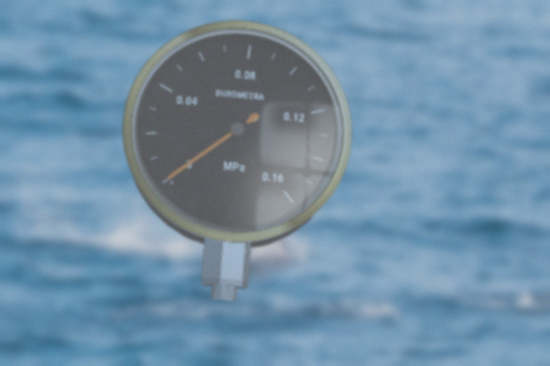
0 (MPa)
